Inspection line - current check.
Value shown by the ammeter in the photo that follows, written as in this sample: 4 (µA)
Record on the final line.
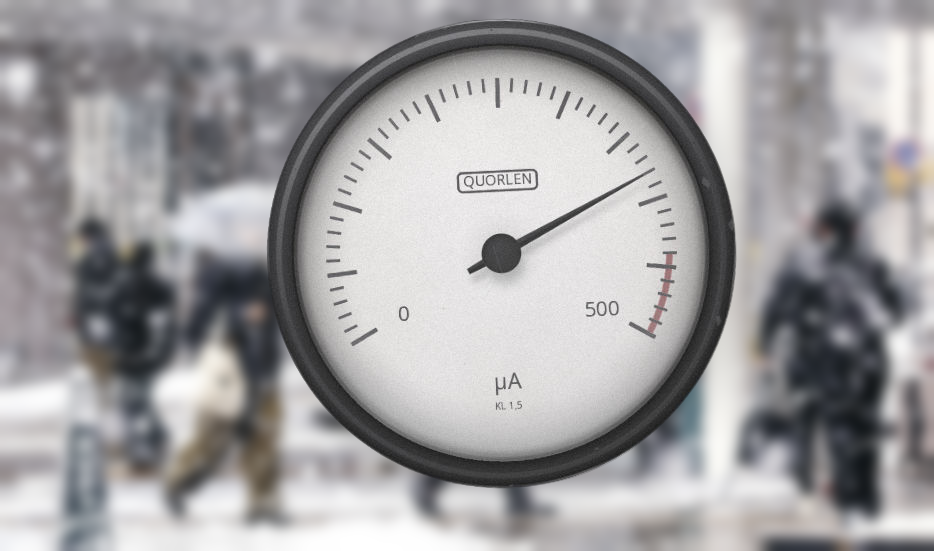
380 (µA)
